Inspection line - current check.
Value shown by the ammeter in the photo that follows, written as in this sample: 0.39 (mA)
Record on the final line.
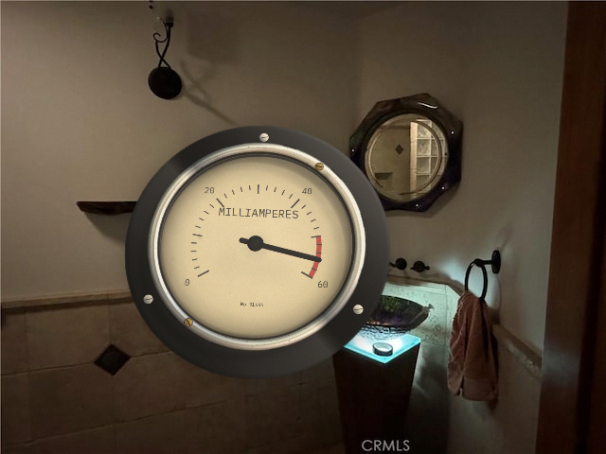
56 (mA)
